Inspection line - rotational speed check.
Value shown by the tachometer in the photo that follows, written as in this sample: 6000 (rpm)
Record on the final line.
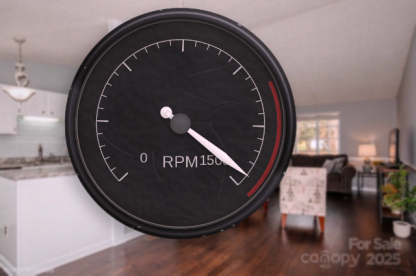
1450 (rpm)
